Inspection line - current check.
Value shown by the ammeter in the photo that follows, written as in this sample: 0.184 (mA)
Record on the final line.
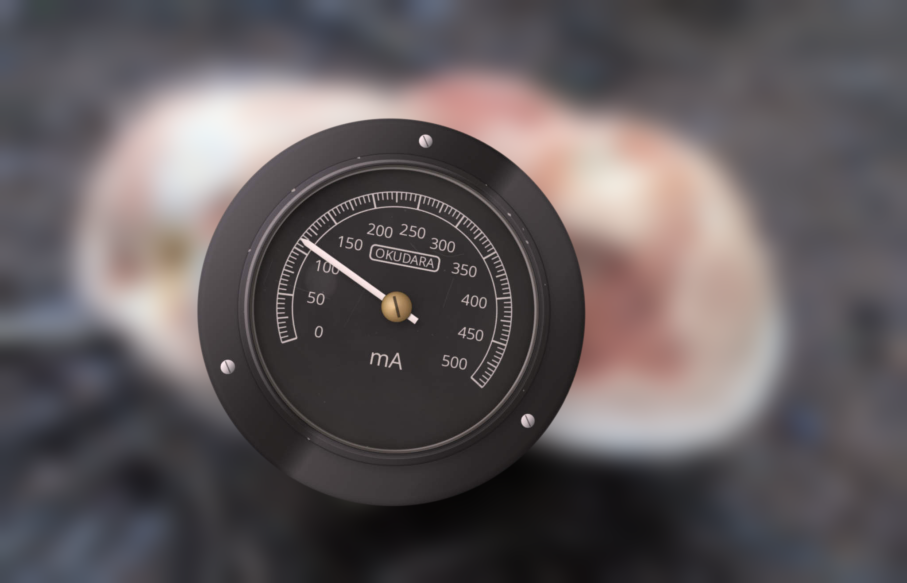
110 (mA)
